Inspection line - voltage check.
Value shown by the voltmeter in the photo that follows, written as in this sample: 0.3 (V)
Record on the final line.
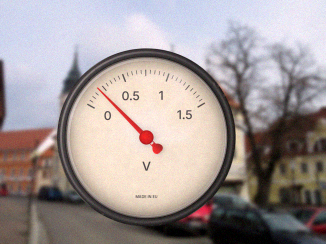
0.2 (V)
